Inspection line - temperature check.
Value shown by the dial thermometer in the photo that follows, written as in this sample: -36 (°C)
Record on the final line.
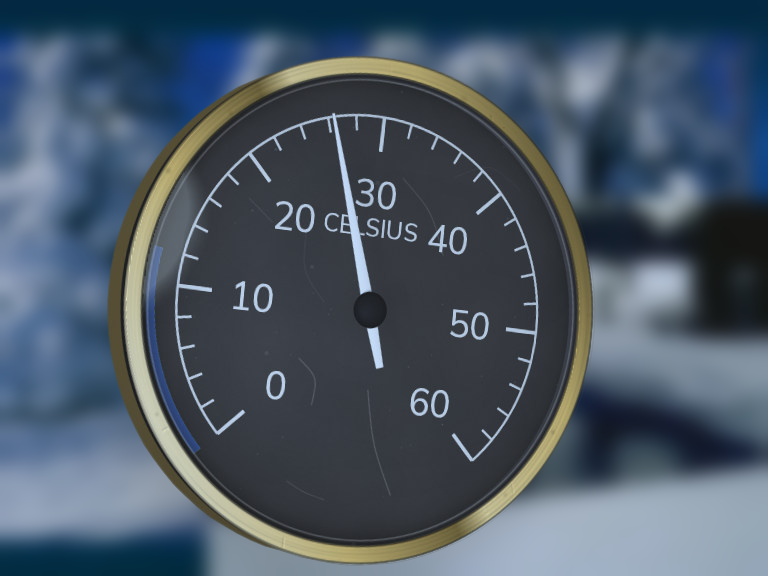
26 (°C)
